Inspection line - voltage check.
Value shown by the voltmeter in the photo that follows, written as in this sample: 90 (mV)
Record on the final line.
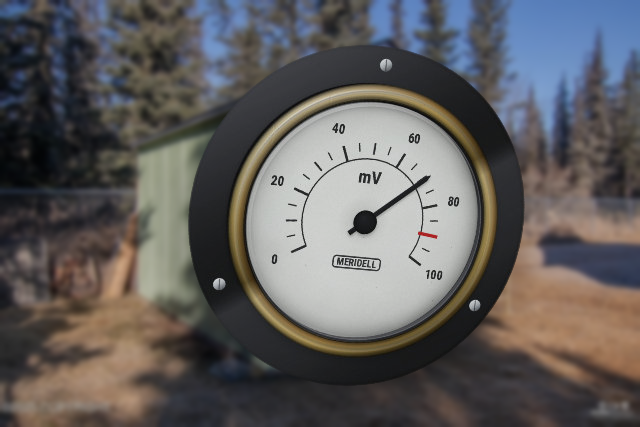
70 (mV)
